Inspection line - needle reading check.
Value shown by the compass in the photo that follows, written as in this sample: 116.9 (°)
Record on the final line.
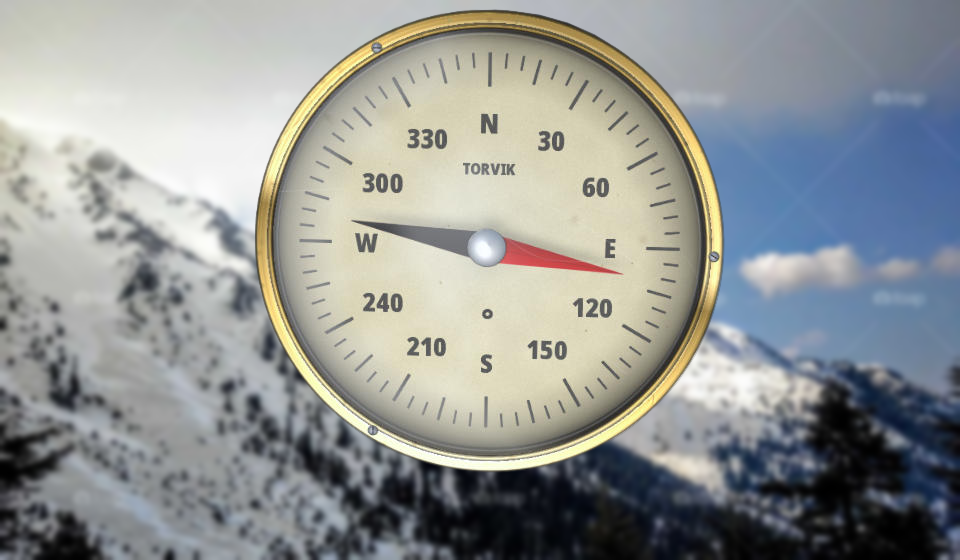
100 (°)
